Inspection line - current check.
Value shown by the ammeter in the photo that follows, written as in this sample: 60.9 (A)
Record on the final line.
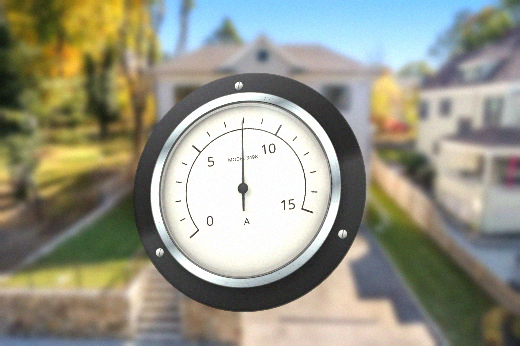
8 (A)
